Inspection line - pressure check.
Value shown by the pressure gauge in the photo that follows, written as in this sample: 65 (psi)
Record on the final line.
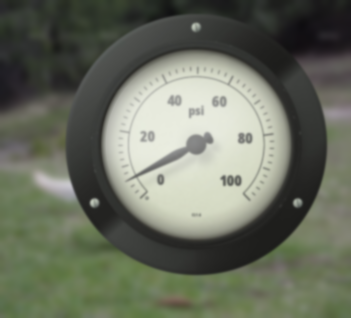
6 (psi)
